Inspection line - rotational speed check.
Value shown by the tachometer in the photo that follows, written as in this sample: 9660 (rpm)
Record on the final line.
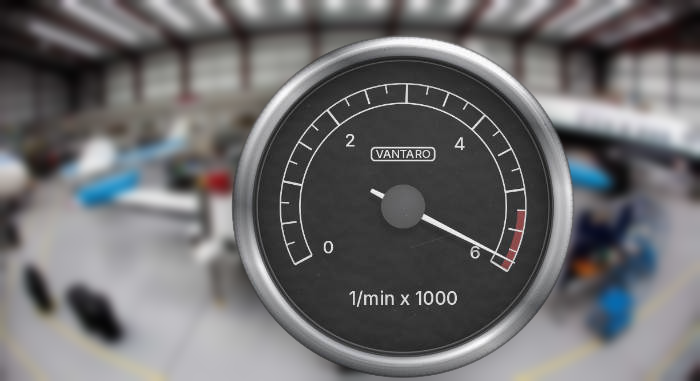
5875 (rpm)
